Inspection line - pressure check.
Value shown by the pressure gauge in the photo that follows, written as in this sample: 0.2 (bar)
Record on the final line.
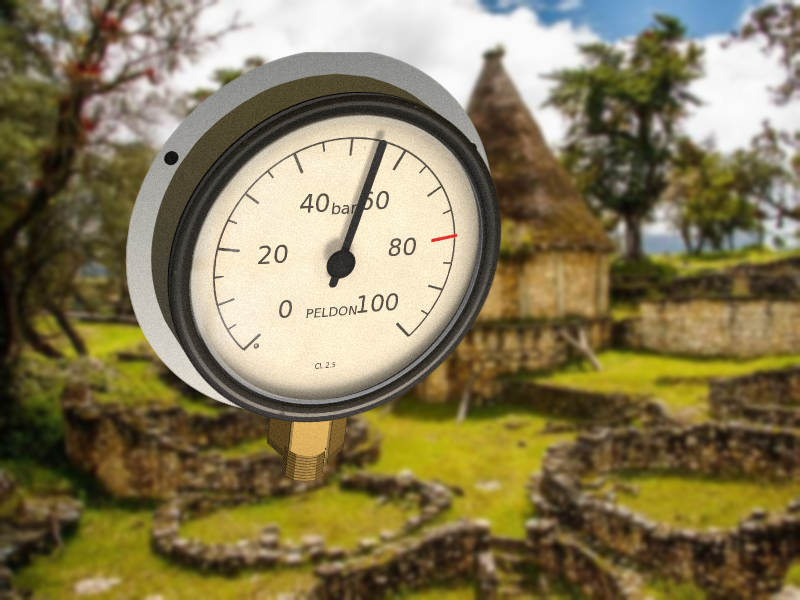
55 (bar)
